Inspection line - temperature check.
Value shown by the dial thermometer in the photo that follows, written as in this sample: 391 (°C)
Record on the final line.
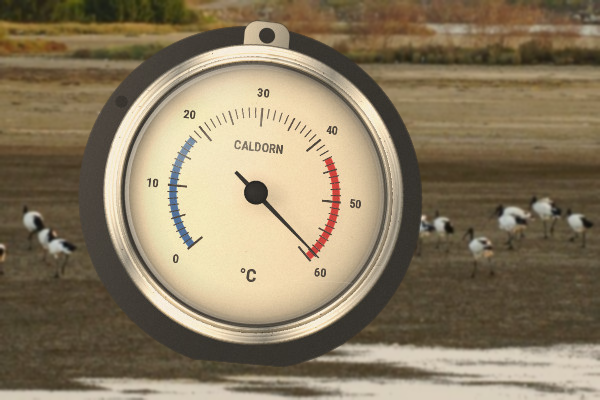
59 (°C)
